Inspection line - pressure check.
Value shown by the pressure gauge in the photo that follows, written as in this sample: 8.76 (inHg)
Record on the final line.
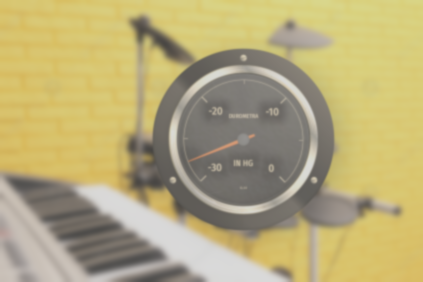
-27.5 (inHg)
